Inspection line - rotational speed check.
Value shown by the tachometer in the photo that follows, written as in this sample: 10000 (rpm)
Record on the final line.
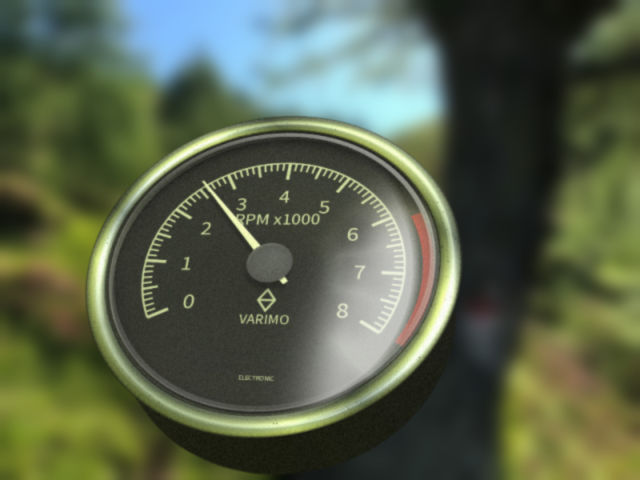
2600 (rpm)
